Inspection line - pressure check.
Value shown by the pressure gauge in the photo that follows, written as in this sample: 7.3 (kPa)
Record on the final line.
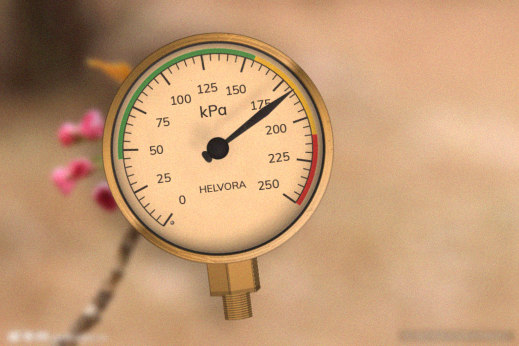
182.5 (kPa)
